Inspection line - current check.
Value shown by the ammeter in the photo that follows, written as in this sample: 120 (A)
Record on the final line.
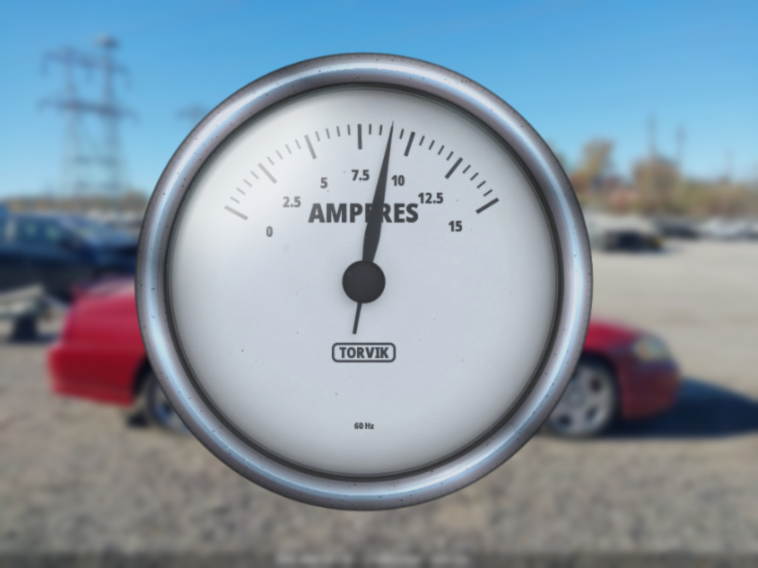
9 (A)
